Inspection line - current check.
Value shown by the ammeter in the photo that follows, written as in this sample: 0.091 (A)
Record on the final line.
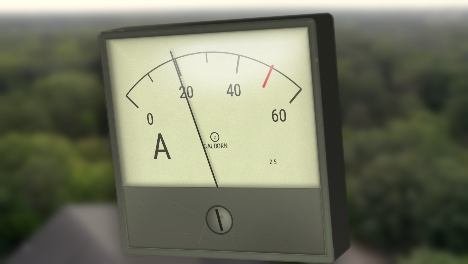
20 (A)
